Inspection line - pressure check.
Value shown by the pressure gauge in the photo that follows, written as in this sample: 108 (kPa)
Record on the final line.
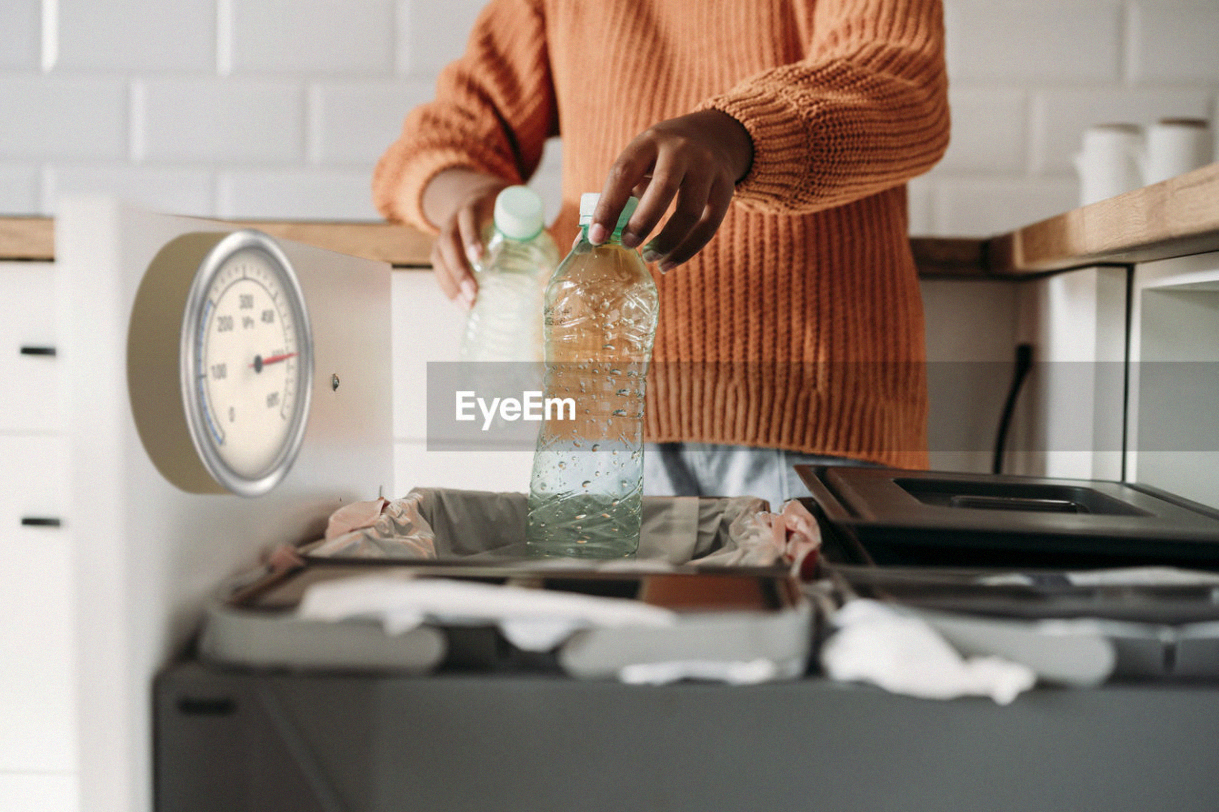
500 (kPa)
